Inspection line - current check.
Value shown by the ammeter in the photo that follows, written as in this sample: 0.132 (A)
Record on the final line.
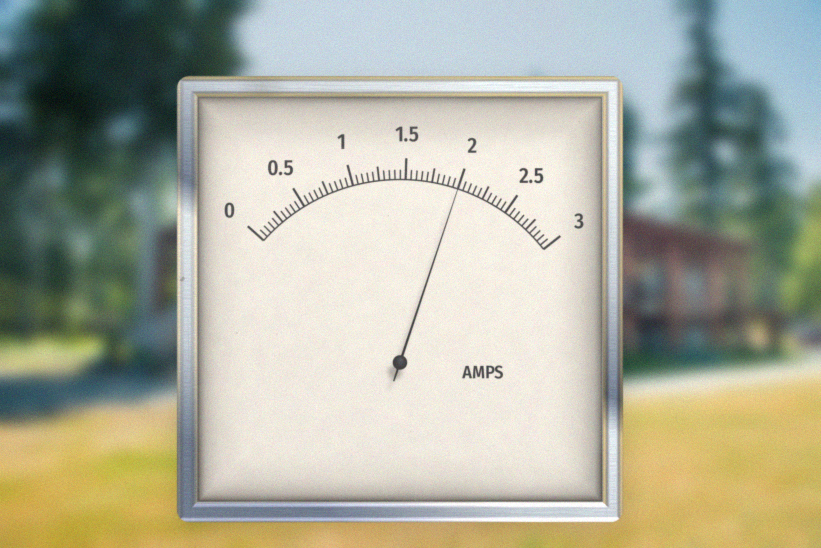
2 (A)
